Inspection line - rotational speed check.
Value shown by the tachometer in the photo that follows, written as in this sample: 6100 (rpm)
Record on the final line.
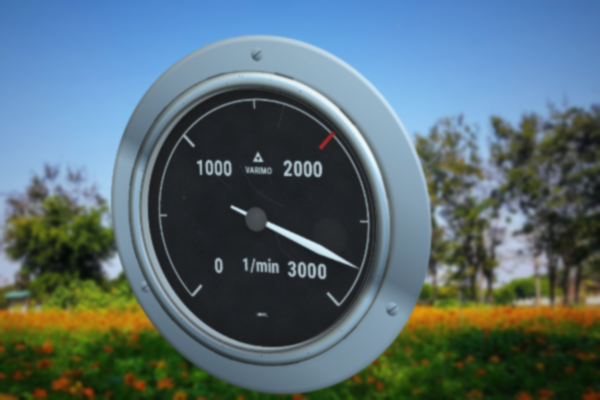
2750 (rpm)
